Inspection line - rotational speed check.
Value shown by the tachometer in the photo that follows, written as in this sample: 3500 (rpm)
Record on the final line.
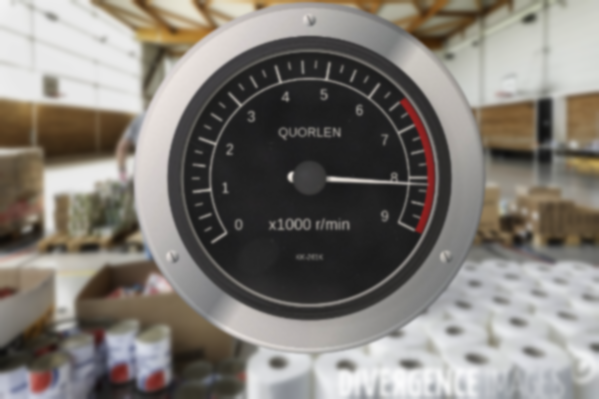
8125 (rpm)
